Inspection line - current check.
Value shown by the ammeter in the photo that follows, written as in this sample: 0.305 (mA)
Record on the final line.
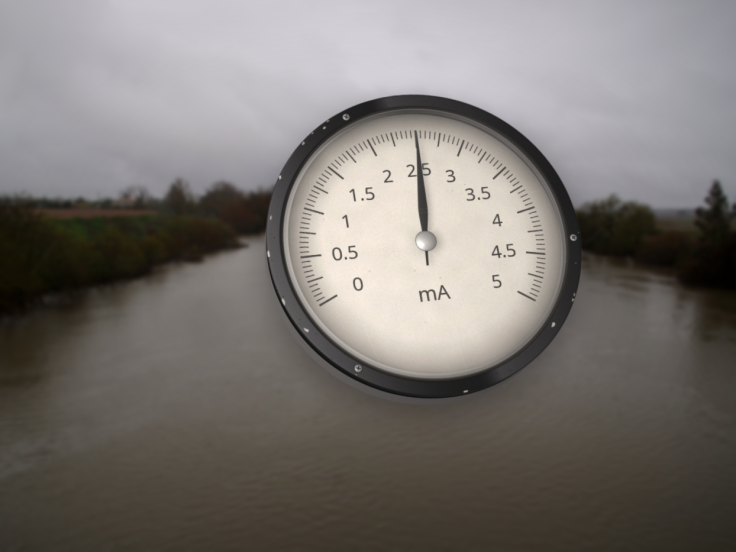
2.5 (mA)
